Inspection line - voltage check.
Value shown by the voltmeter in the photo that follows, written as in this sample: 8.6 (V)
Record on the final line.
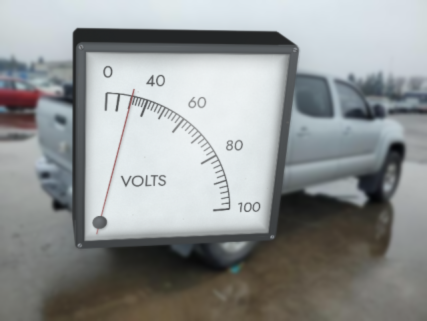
30 (V)
